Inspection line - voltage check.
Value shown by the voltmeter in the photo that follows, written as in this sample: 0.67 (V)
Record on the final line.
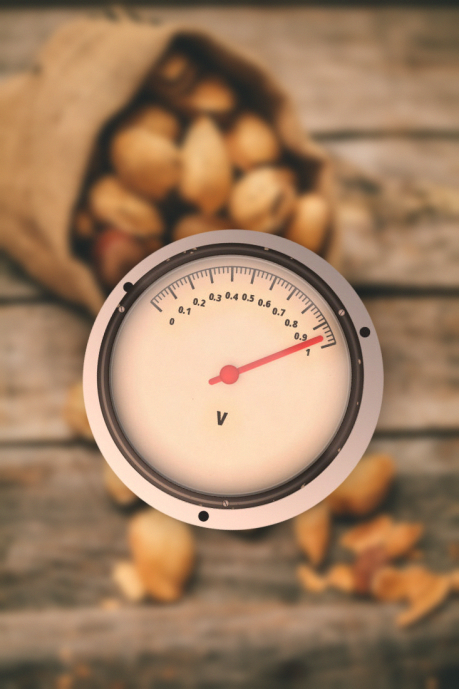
0.96 (V)
